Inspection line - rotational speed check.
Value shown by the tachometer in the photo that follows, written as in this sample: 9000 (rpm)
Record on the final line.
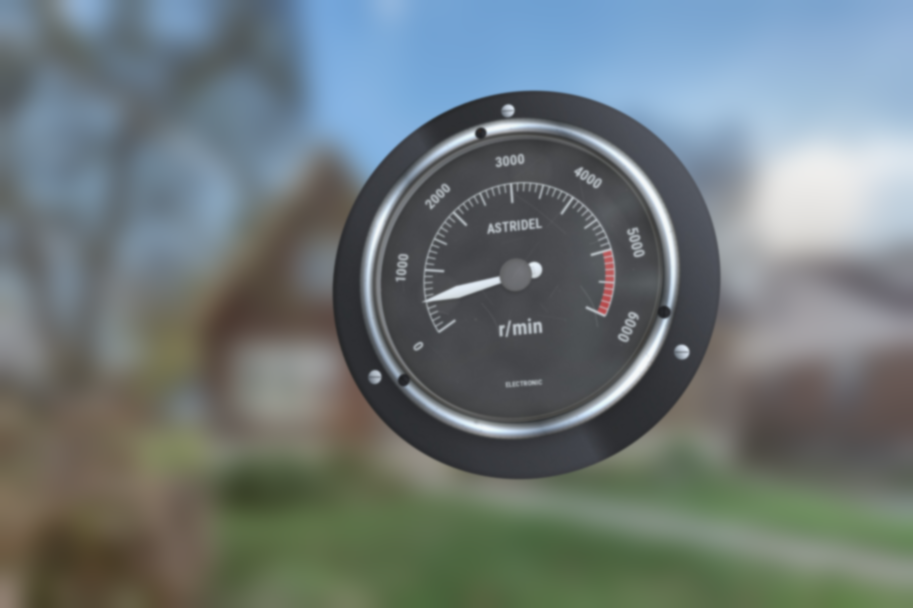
500 (rpm)
